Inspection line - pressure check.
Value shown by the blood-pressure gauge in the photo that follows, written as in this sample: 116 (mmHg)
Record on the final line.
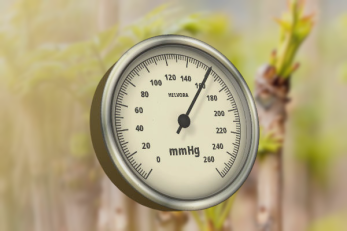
160 (mmHg)
